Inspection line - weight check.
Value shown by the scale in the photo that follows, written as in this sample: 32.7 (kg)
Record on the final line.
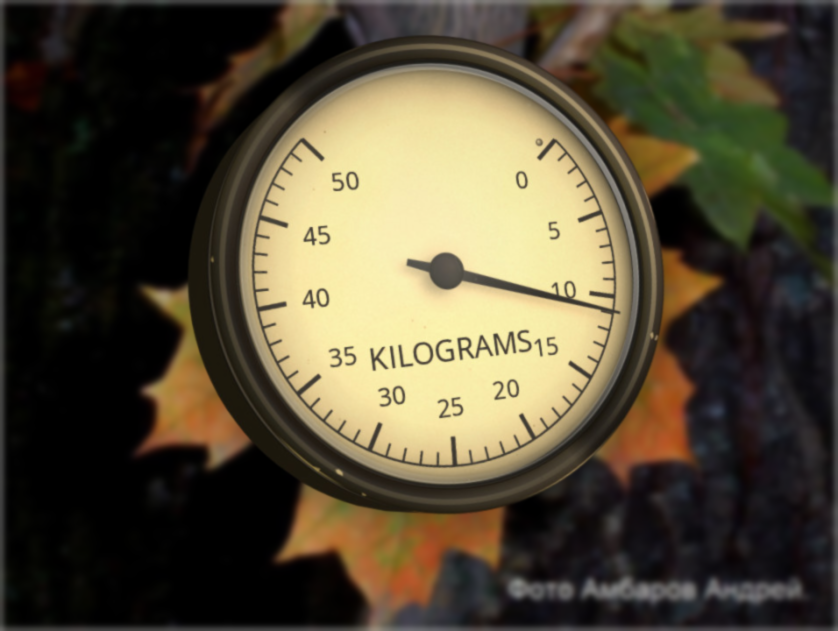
11 (kg)
